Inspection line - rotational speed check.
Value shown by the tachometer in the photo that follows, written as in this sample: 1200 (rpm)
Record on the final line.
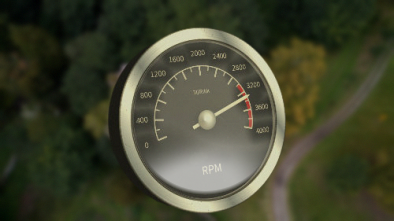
3300 (rpm)
